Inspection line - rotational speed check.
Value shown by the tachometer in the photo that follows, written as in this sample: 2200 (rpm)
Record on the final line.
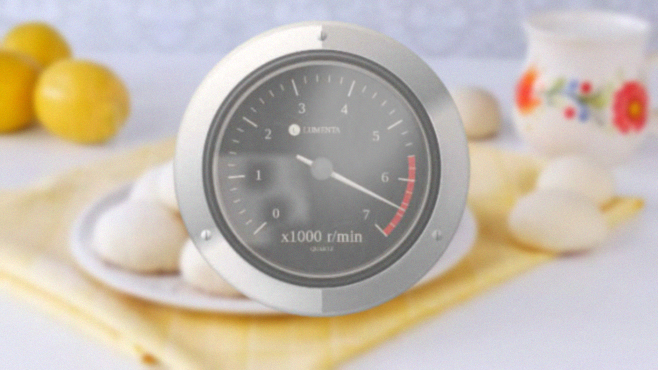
6500 (rpm)
